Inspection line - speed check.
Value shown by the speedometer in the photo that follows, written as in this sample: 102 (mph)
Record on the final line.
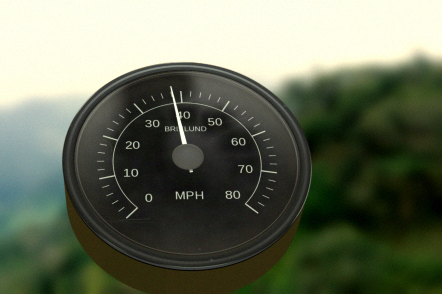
38 (mph)
